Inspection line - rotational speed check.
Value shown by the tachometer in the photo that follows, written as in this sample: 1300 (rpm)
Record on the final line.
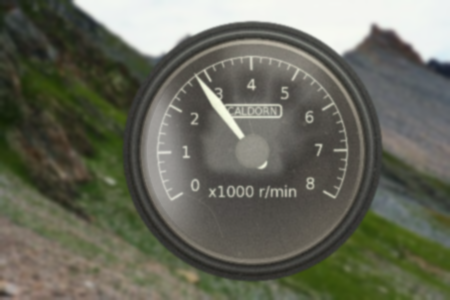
2800 (rpm)
